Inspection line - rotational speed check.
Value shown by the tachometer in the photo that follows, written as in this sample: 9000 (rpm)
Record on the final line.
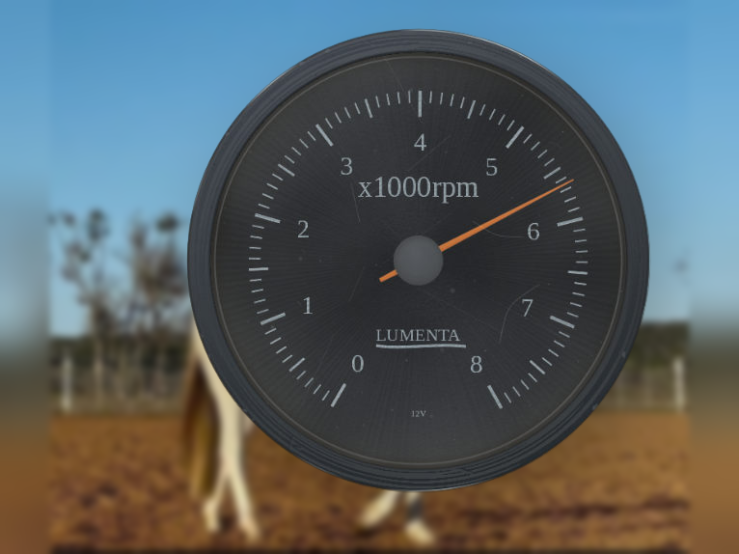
5650 (rpm)
